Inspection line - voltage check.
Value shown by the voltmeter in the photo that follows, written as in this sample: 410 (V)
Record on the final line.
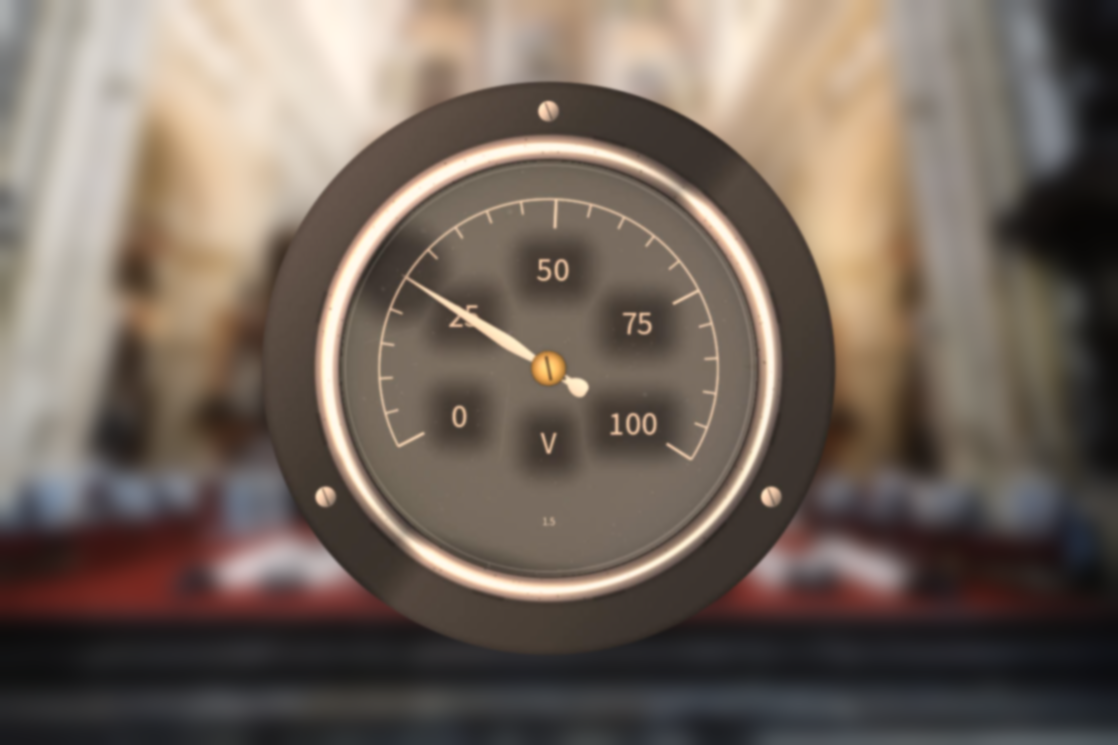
25 (V)
